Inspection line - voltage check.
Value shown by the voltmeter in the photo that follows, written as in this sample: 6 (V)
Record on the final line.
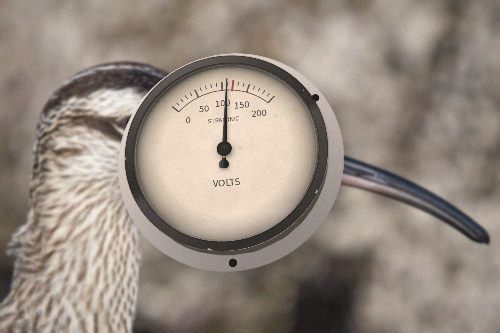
110 (V)
